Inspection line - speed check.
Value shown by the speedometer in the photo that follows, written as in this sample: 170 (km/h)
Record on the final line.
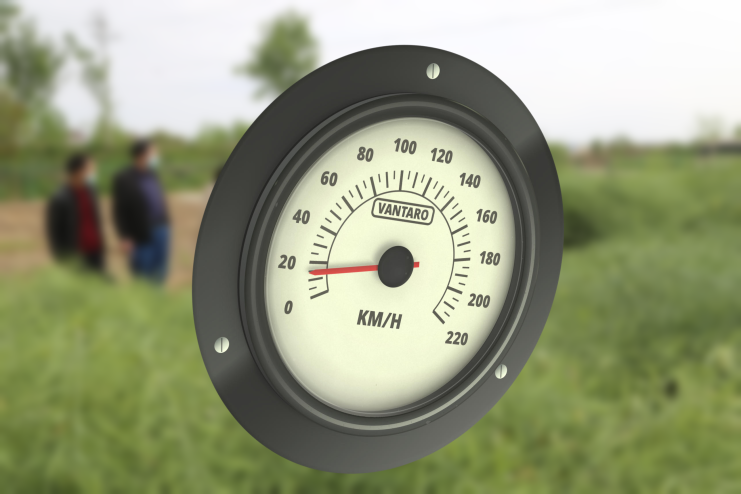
15 (km/h)
